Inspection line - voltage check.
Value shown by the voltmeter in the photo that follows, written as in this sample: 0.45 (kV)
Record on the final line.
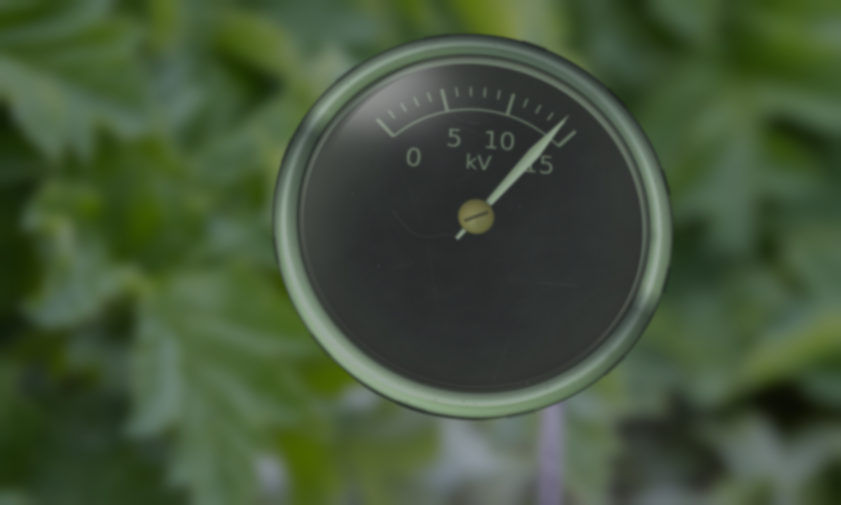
14 (kV)
